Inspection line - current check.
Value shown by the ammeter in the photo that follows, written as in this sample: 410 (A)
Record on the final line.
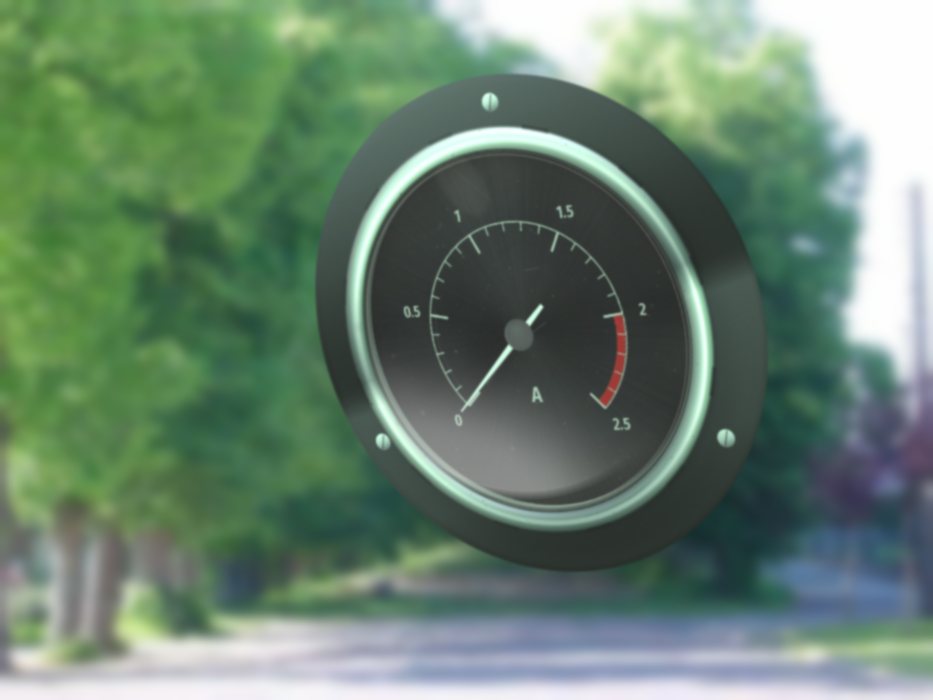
0 (A)
